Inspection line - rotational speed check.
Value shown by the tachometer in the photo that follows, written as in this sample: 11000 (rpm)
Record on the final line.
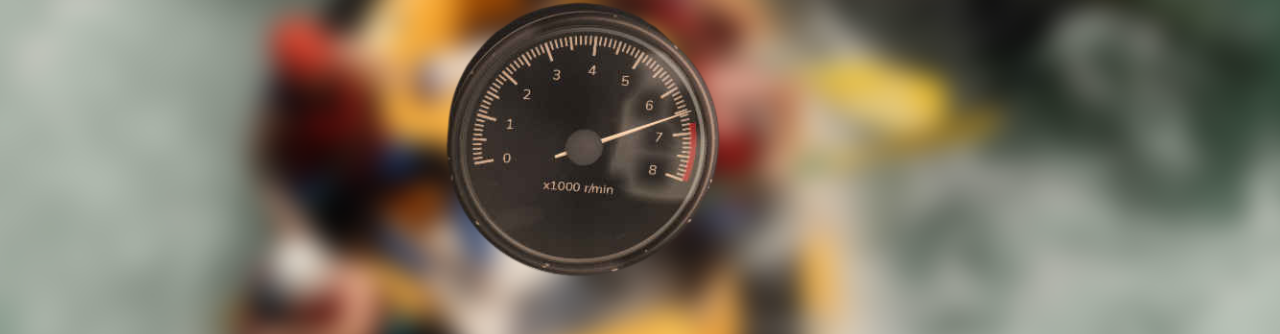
6500 (rpm)
